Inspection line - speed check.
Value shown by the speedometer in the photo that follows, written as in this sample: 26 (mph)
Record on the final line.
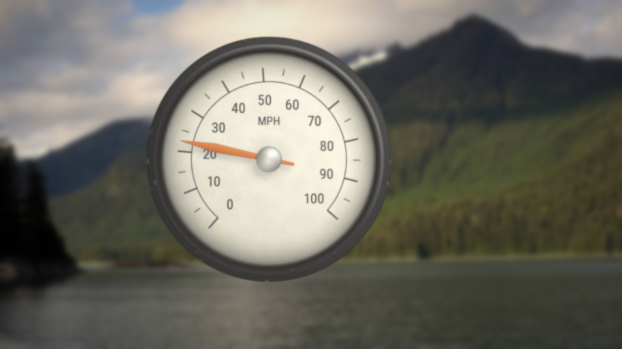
22.5 (mph)
